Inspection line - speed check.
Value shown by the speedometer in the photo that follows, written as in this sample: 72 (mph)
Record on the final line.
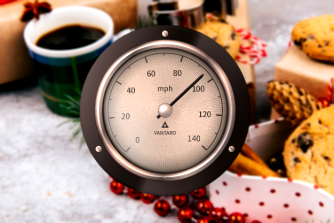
95 (mph)
